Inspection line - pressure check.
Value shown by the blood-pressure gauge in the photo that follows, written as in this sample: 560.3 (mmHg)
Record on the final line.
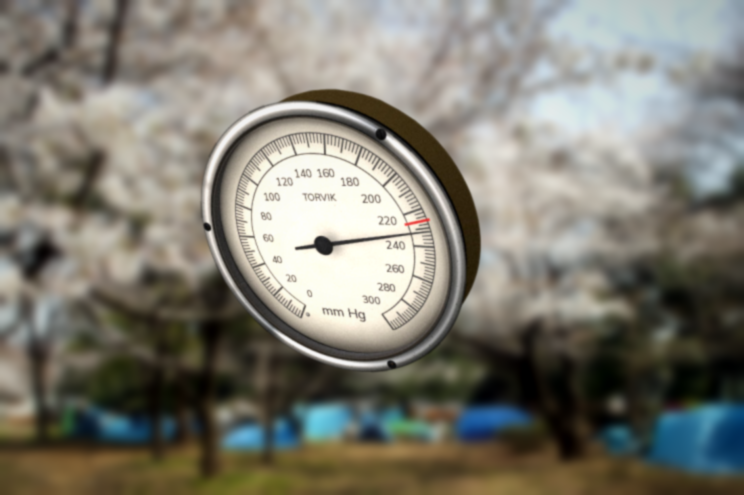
230 (mmHg)
